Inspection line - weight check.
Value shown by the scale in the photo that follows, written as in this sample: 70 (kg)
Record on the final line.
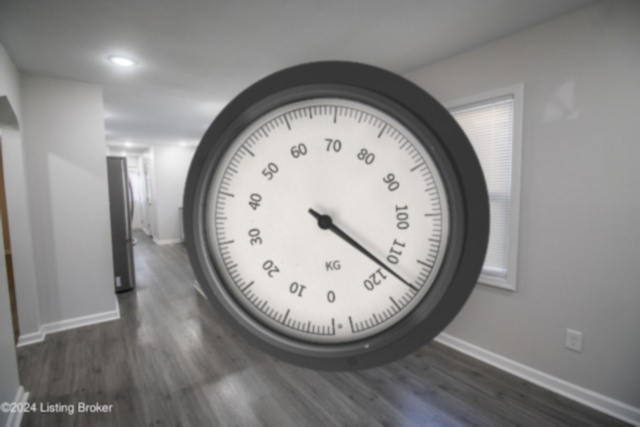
115 (kg)
